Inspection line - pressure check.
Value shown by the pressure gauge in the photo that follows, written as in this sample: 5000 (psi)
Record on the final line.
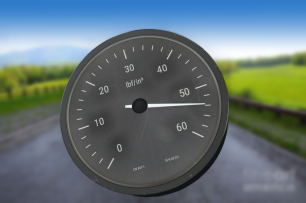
54 (psi)
